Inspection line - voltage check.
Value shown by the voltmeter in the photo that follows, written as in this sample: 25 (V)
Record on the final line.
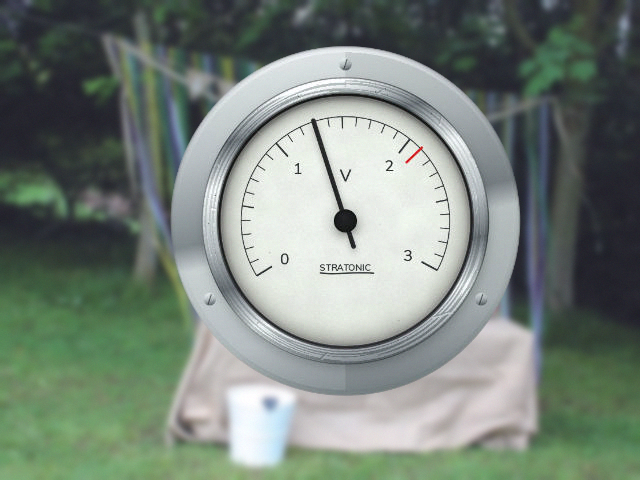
1.3 (V)
